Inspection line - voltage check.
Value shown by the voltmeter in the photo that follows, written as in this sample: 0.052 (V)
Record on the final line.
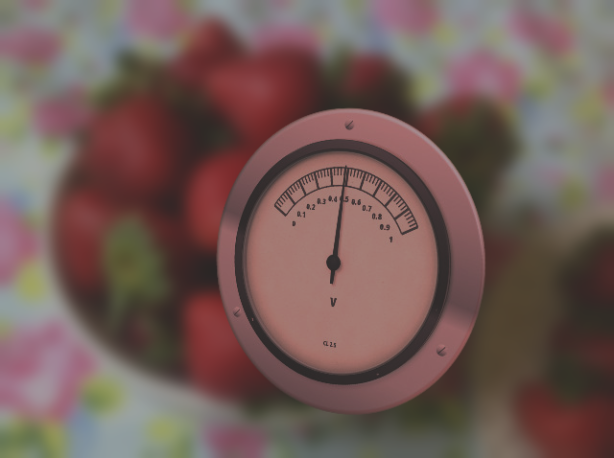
0.5 (V)
